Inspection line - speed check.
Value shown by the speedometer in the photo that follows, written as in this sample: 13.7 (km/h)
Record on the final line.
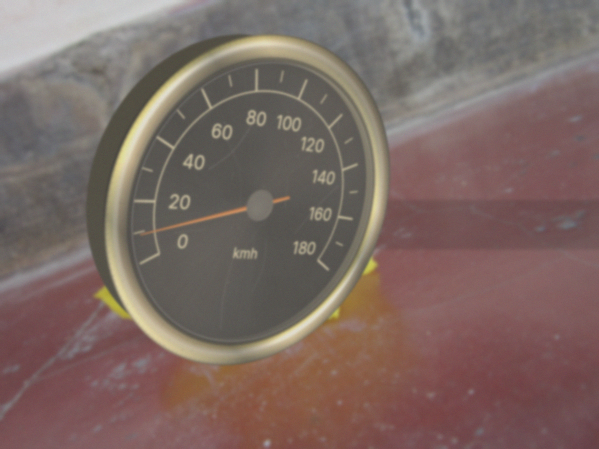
10 (km/h)
